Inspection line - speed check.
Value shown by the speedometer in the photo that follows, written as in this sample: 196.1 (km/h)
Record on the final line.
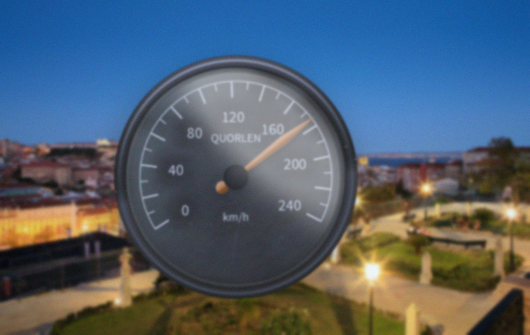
175 (km/h)
